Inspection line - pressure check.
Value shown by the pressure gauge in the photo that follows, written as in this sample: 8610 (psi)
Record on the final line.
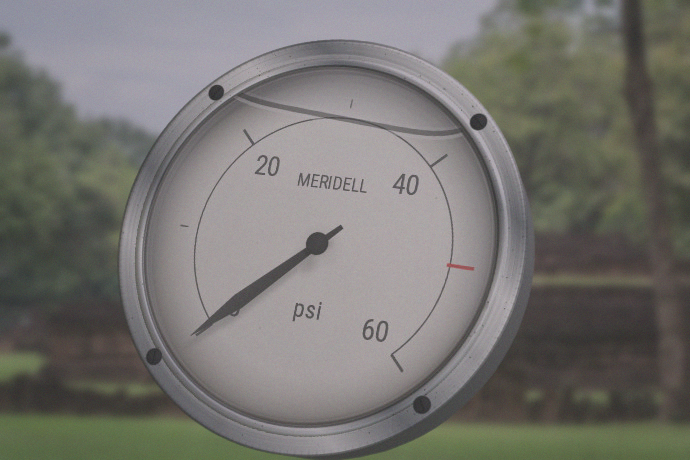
0 (psi)
